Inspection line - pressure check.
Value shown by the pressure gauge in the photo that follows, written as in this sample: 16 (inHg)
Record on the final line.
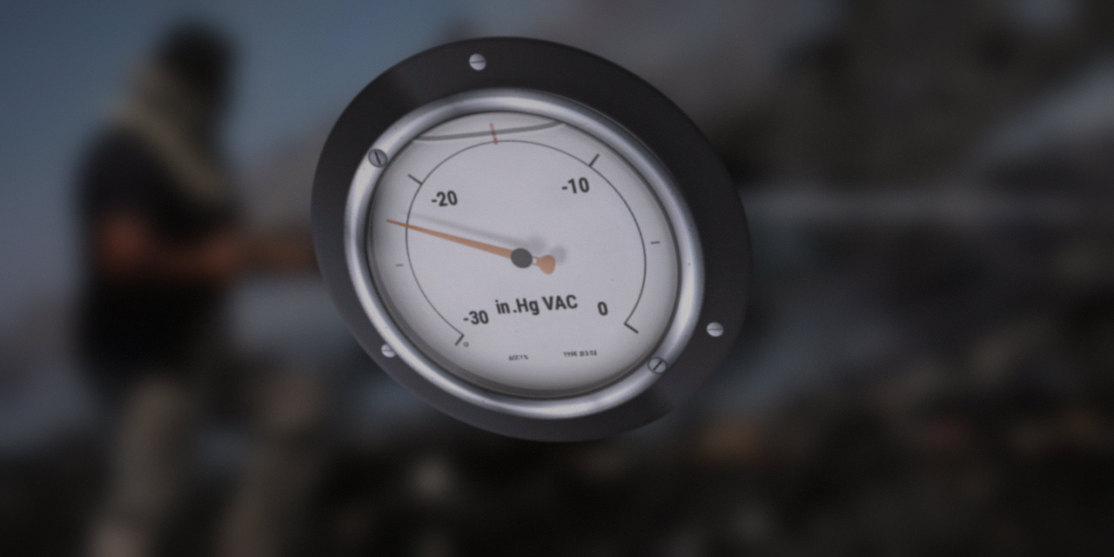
-22.5 (inHg)
